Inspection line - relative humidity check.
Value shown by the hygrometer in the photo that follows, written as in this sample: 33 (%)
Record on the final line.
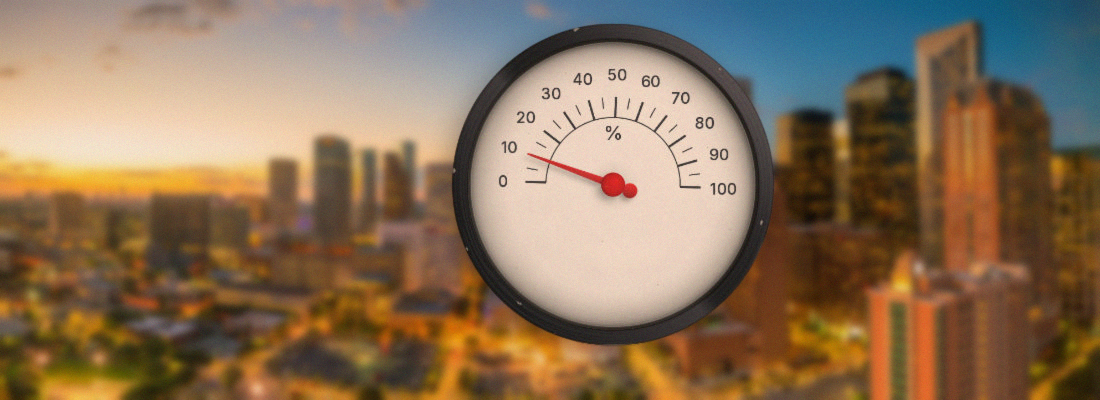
10 (%)
